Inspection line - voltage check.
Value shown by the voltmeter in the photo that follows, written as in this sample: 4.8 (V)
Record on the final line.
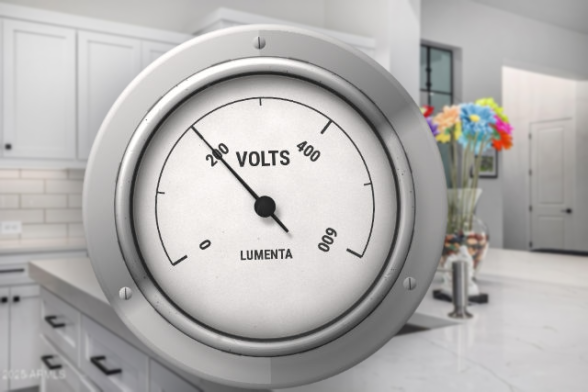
200 (V)
